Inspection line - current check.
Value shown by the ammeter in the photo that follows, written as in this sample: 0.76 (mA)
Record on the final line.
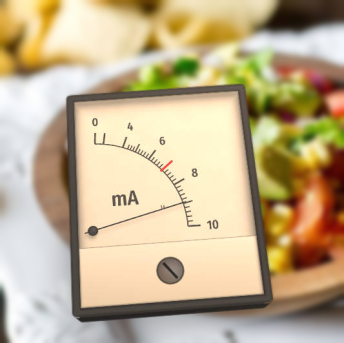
9 (mA)
